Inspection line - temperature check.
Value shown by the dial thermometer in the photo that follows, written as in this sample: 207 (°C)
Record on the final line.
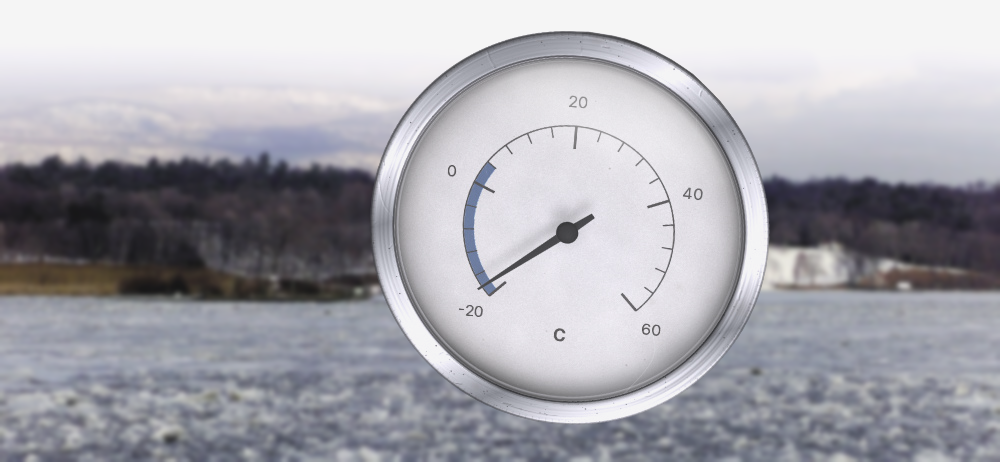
-18 (°C)
